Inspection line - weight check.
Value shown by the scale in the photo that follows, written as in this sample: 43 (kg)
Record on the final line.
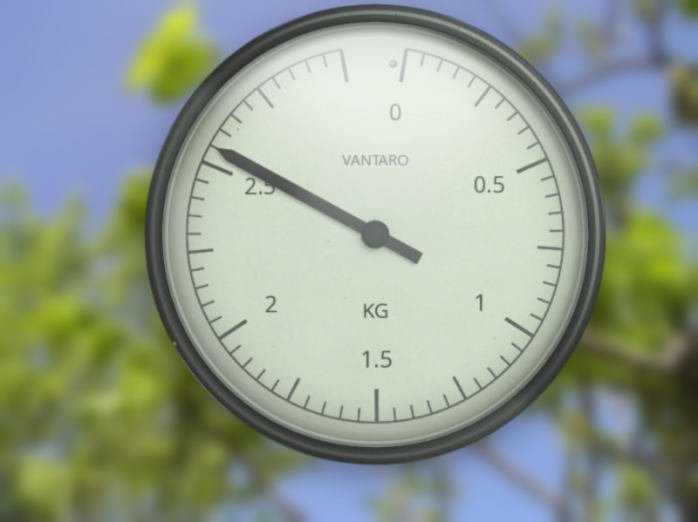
2.55 (kg)
